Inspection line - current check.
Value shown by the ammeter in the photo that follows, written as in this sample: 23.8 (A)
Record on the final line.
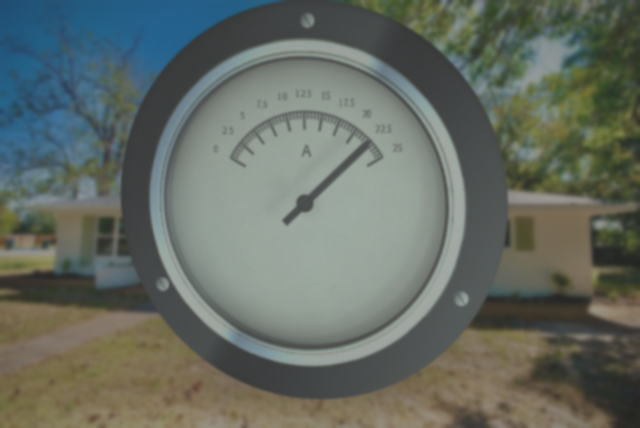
22.5 (A)
